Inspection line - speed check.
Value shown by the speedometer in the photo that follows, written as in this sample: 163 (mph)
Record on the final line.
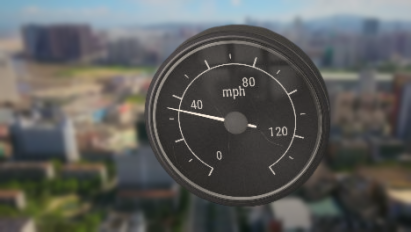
35 (mph)
